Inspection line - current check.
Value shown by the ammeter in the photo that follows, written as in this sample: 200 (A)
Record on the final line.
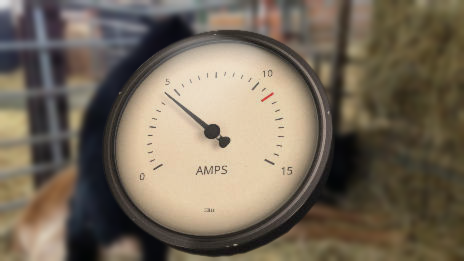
4.5 (A)
